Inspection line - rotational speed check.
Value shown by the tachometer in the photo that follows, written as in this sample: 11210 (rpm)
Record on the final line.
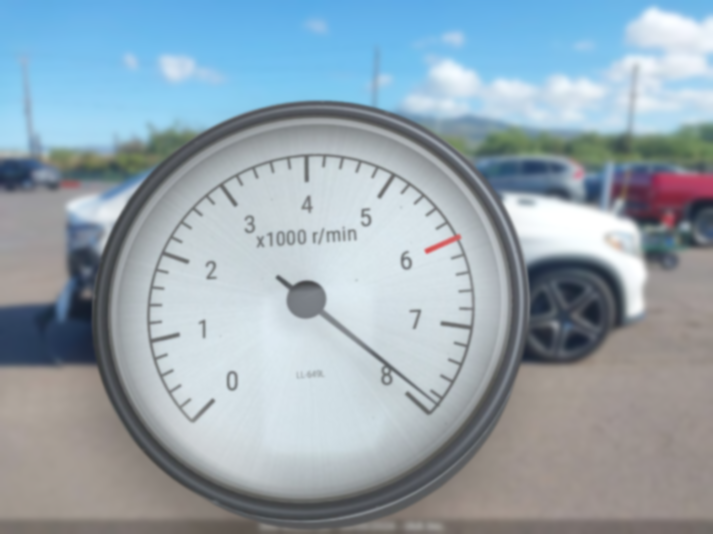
7900 (rpm)
